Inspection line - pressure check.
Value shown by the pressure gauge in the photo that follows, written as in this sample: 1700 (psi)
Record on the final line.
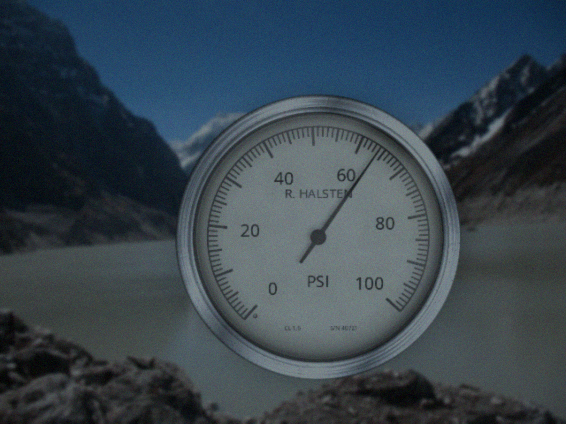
64 (psi)
